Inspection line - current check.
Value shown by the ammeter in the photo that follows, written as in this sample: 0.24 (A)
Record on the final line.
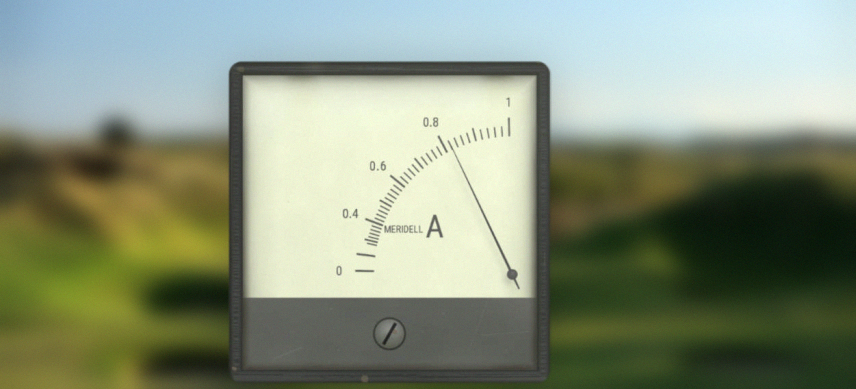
0.82 (A)
